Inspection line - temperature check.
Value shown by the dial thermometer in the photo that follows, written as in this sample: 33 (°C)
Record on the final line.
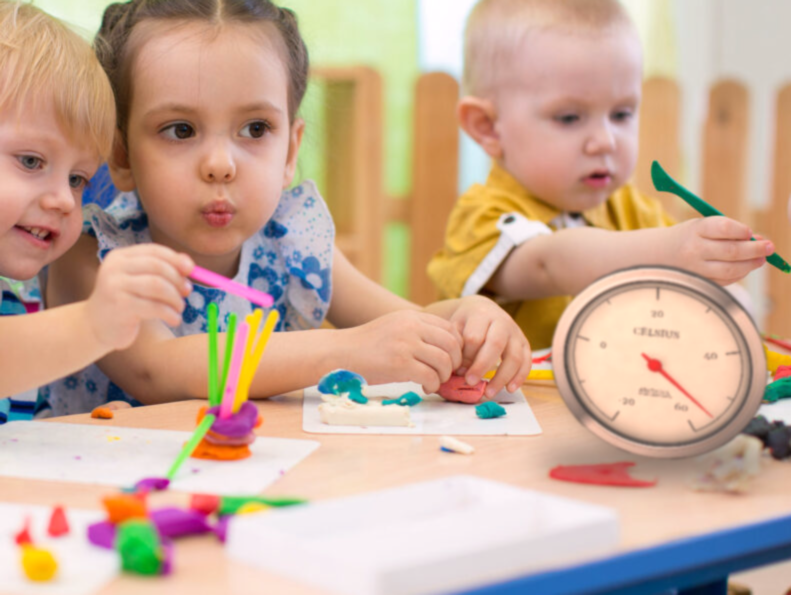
55 (°C)
